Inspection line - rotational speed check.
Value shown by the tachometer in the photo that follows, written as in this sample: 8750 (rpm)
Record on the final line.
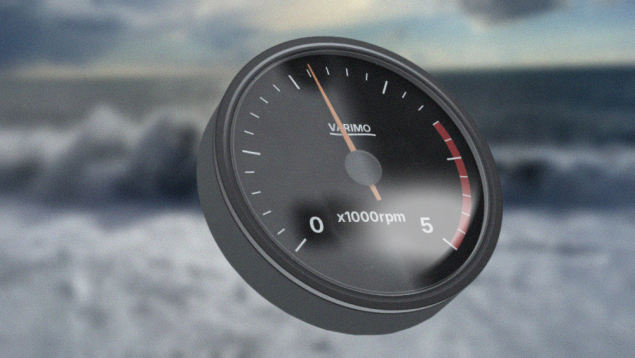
2200 (rpm)
